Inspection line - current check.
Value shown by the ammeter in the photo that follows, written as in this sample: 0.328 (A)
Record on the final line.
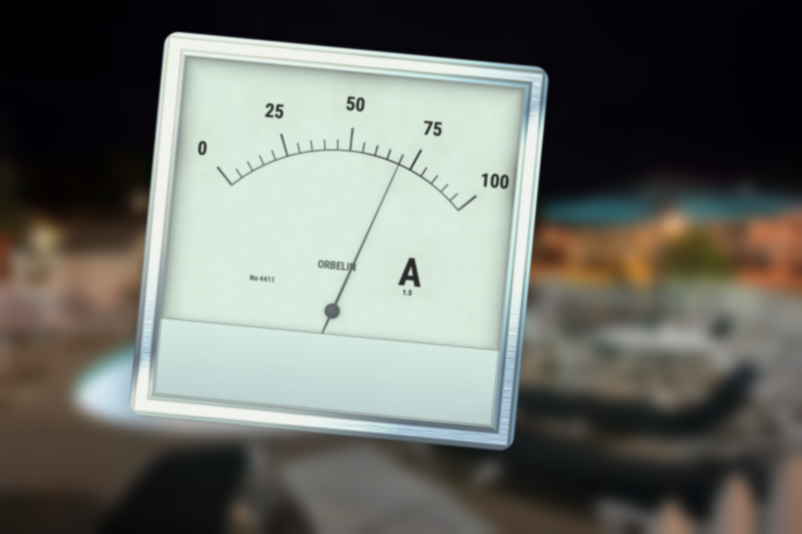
70 (A)
